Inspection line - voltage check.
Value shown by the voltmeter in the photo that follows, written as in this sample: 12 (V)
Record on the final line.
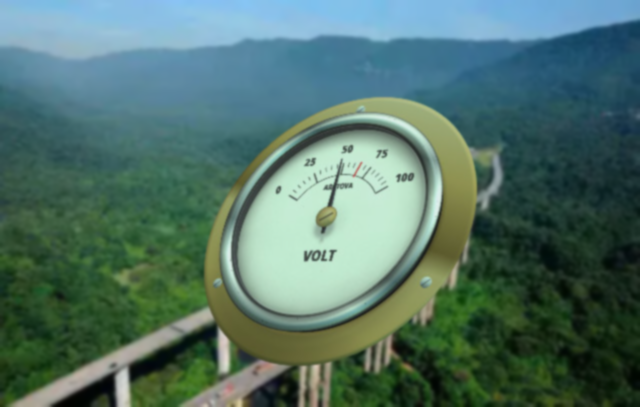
50 (V)
